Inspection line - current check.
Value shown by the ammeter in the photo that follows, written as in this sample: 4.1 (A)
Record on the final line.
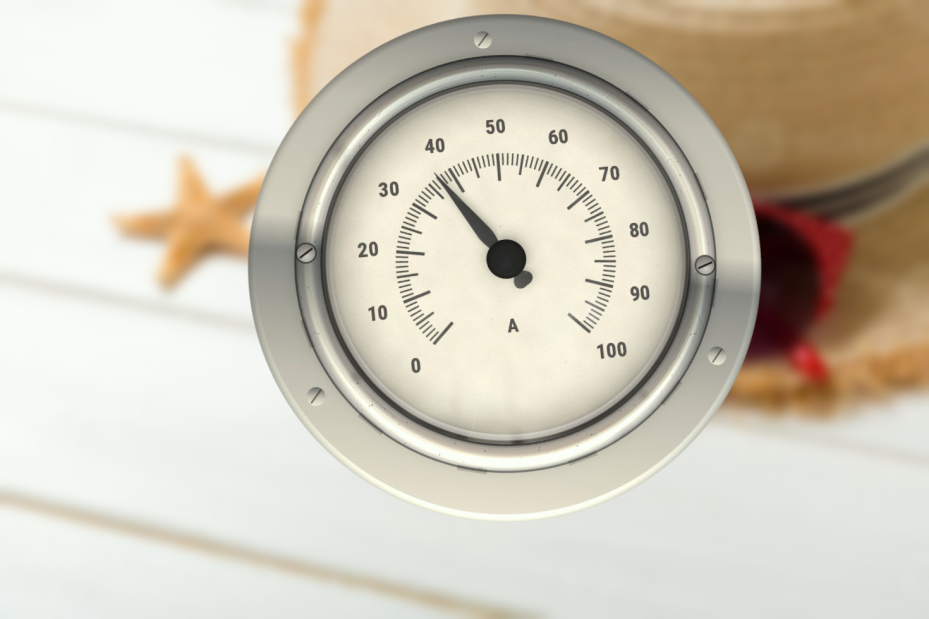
37 (A)
